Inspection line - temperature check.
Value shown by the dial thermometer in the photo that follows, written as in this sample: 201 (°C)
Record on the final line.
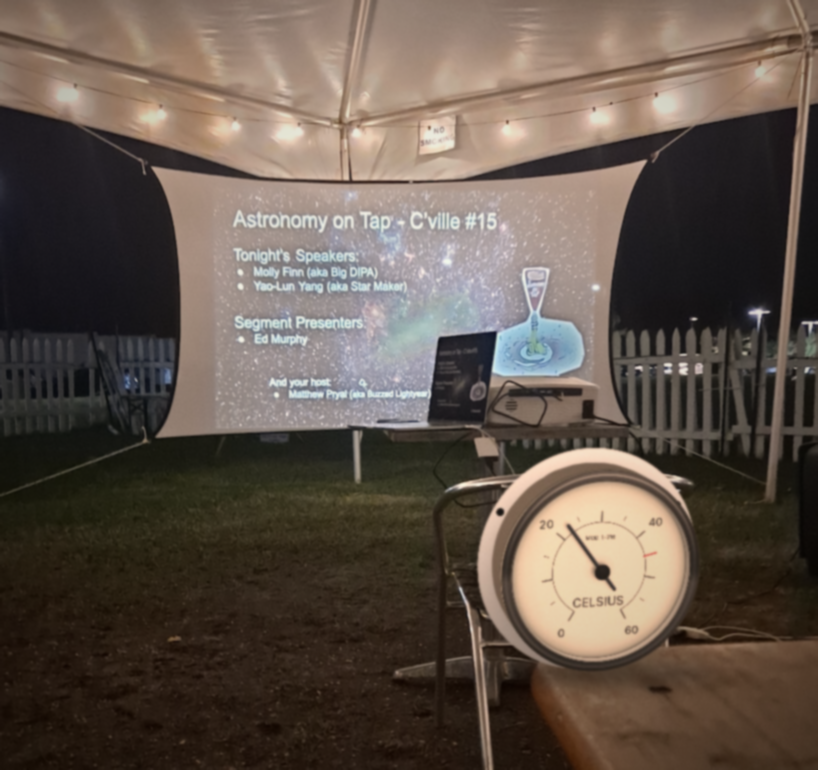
22.5 (°C)
